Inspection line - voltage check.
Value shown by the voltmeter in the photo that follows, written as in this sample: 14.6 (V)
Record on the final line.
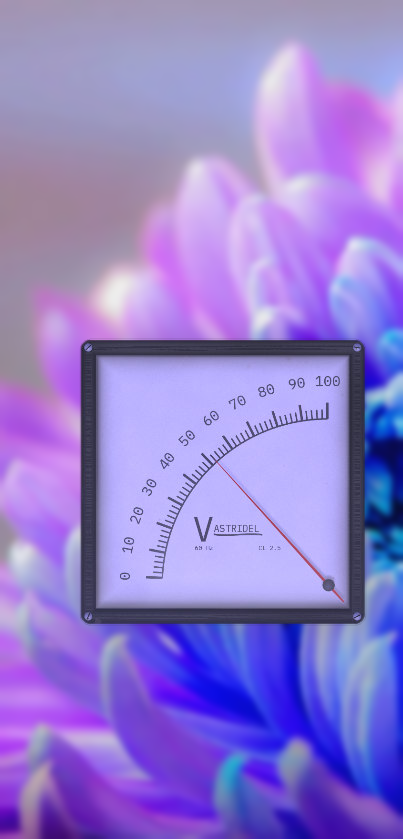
52 (V)
